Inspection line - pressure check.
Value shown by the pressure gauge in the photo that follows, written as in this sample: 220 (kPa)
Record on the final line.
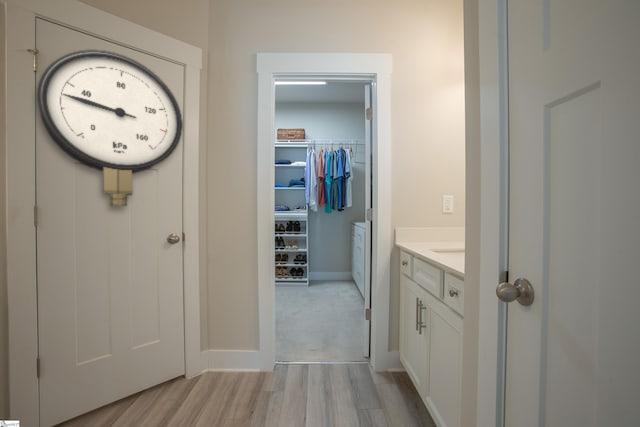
30 (kPa)
